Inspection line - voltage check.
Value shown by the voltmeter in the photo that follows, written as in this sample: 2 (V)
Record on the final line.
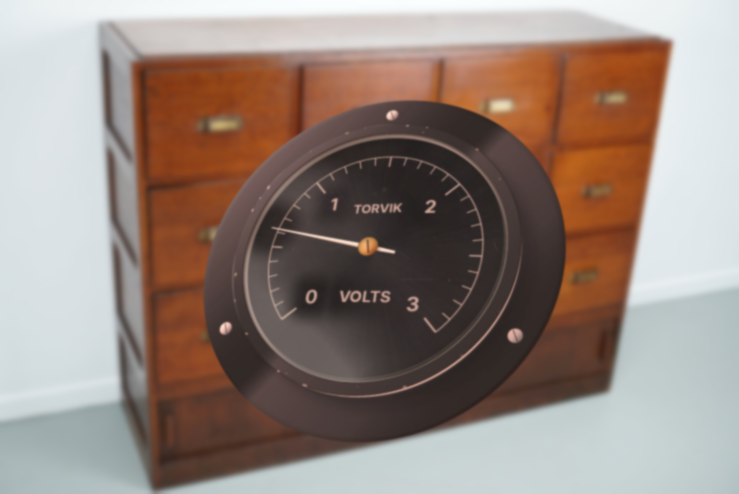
0.6 (V)
